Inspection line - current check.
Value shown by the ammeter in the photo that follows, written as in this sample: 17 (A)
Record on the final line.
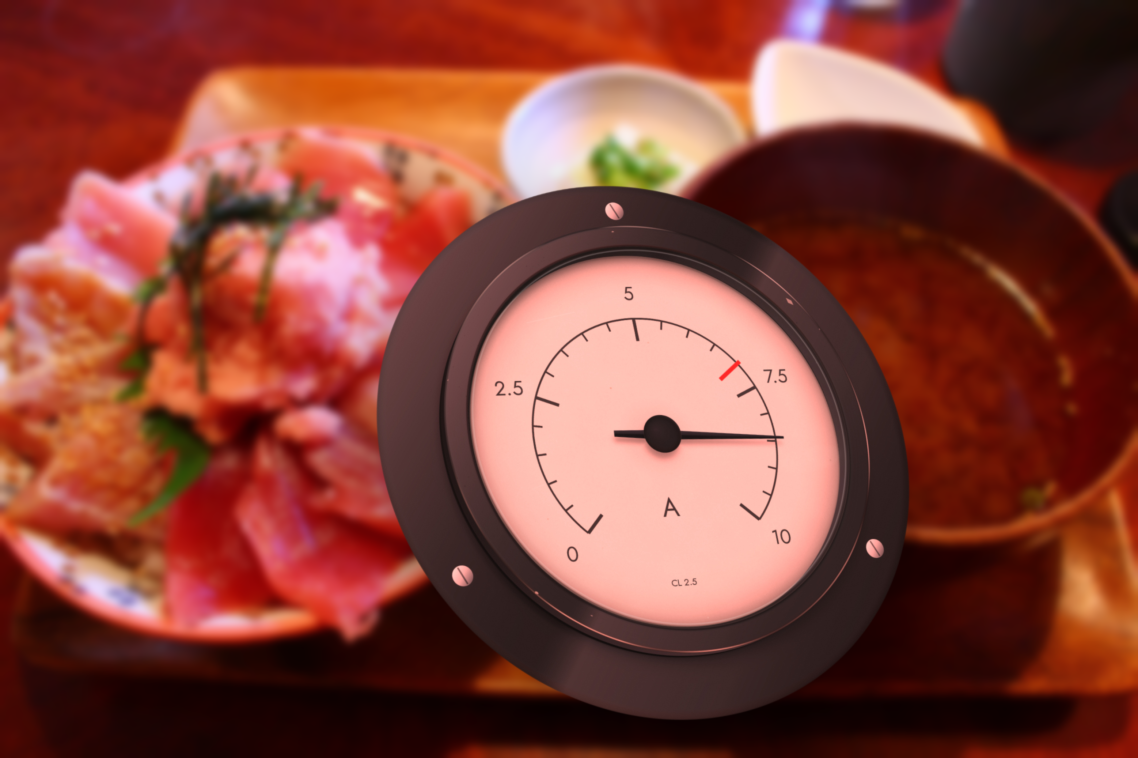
8.5 (A)
